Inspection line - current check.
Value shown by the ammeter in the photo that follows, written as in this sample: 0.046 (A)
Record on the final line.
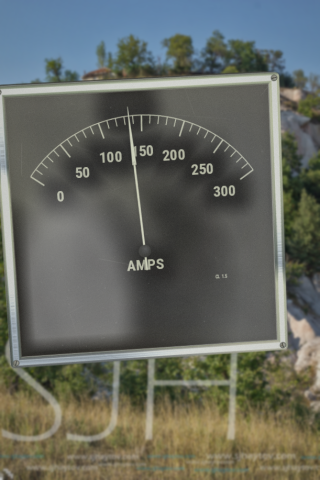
135 (A)
